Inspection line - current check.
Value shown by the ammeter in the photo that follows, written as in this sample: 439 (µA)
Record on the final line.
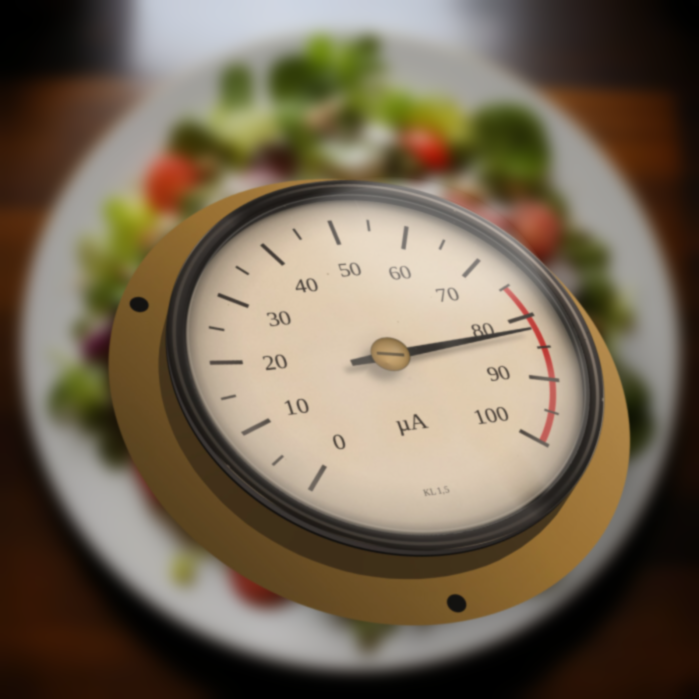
82.5 (µA)
